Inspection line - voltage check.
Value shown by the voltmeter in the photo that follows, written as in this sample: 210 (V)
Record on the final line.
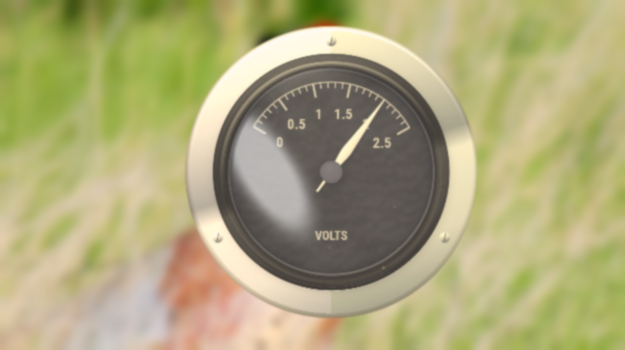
2 (V)
